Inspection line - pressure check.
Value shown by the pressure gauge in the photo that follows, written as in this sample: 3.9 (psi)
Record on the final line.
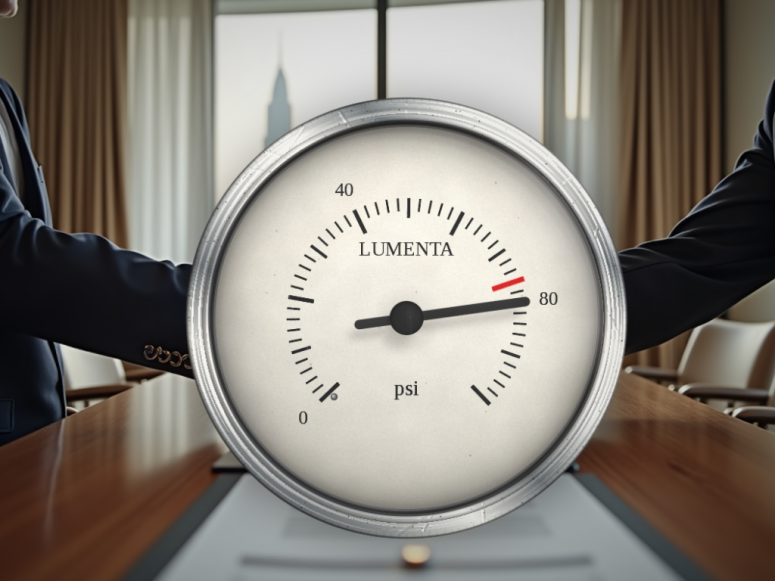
80 (psi)
